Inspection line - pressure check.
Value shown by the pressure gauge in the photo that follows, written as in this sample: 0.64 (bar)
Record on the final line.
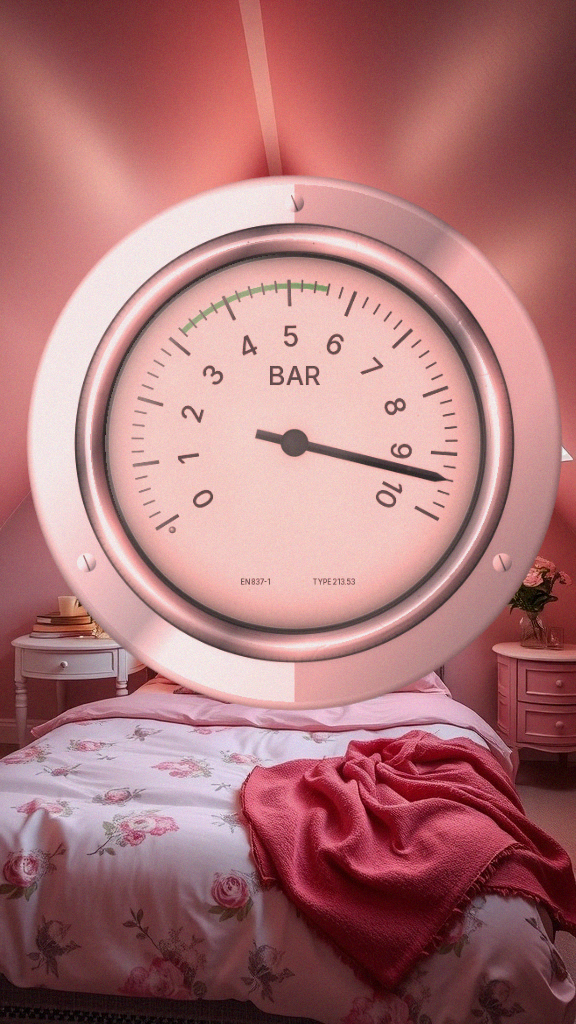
9.4 (bar)
